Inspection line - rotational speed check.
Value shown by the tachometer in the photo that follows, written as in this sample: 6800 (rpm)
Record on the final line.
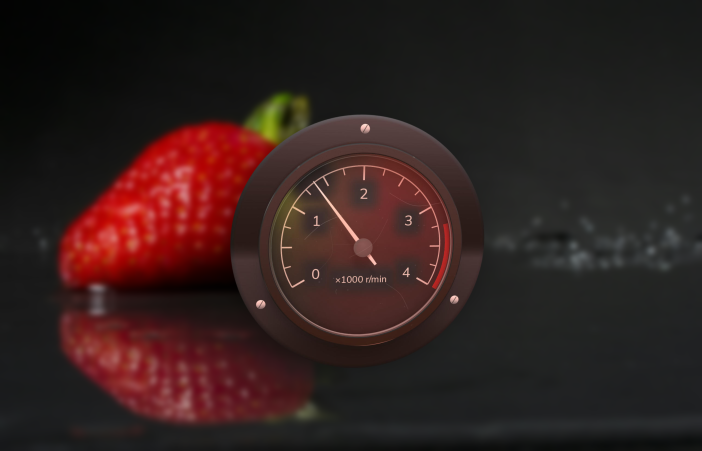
1375 (rpm)
